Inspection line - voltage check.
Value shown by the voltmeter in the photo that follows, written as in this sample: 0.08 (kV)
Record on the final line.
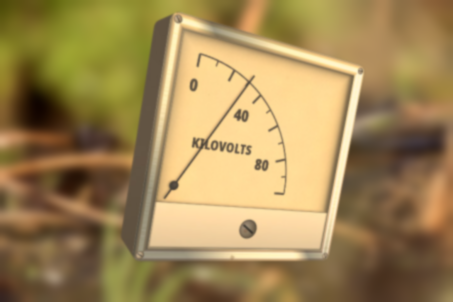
30 (kV)
